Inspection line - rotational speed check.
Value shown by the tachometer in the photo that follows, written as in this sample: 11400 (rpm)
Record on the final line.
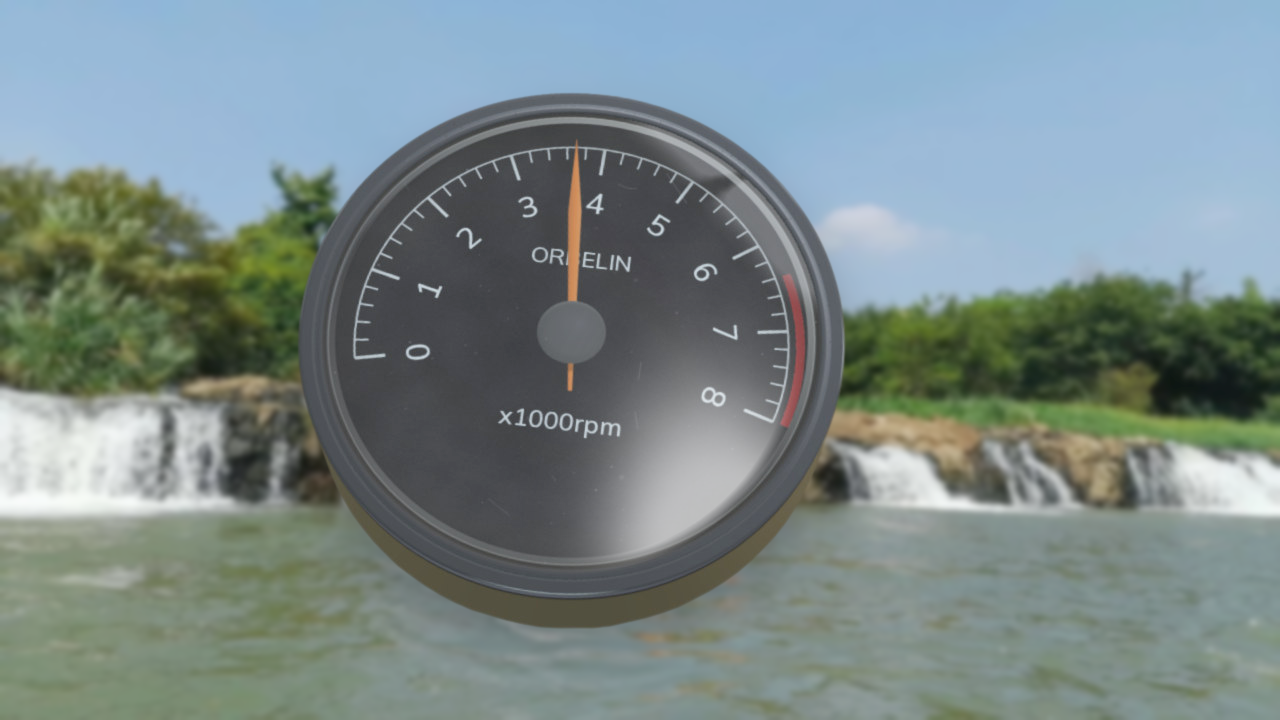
3700 (rpm)
